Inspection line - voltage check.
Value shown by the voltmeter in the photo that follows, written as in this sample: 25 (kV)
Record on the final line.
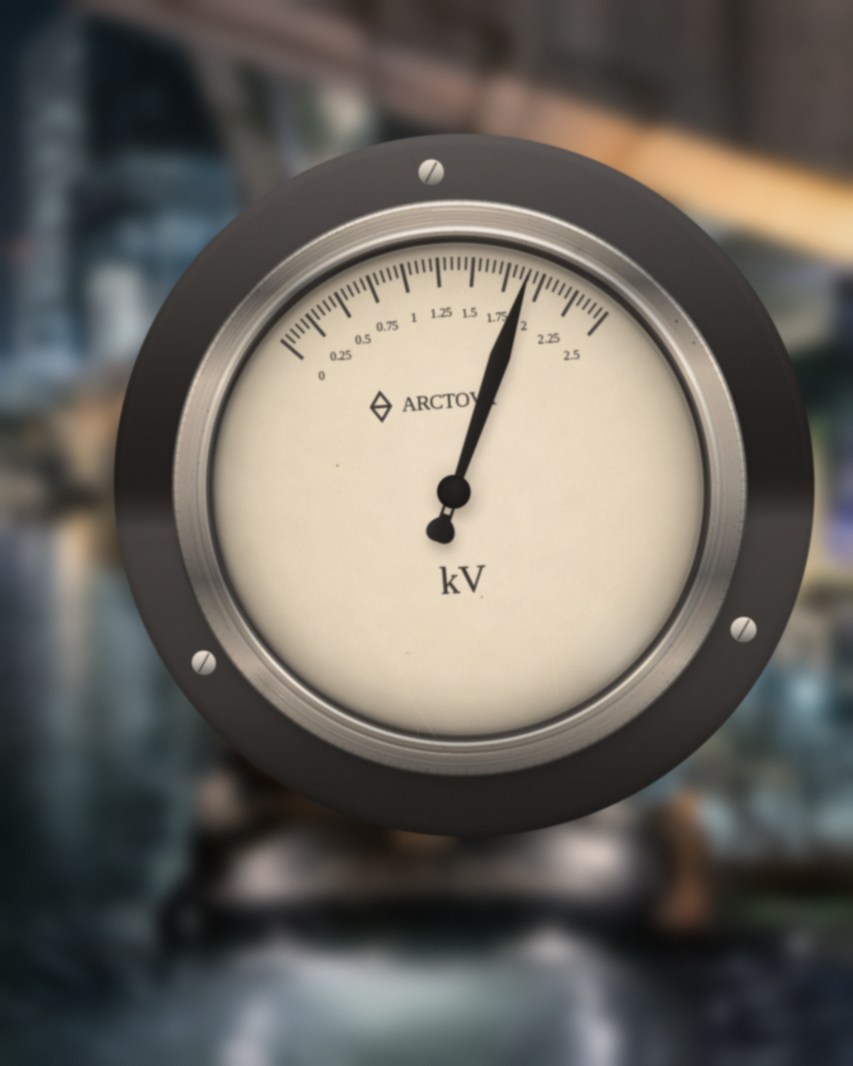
1.9 (kV)
